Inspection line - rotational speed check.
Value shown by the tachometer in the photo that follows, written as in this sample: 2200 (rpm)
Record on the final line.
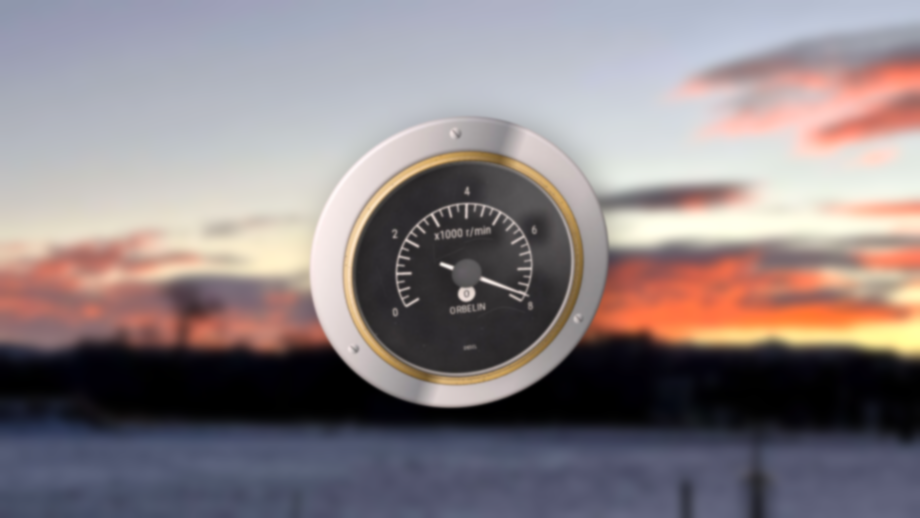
7750 (rpm)
